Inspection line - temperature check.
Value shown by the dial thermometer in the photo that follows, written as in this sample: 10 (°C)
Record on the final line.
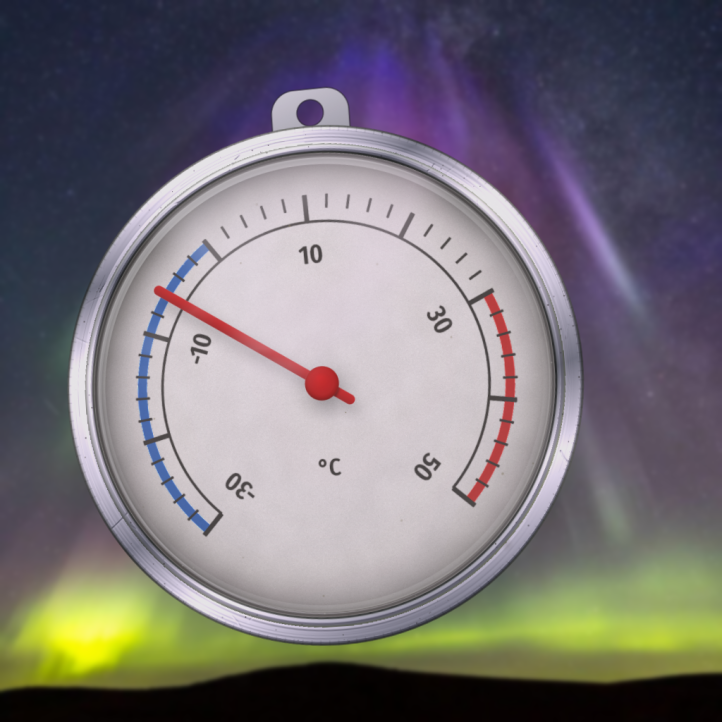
-6 (°C)
